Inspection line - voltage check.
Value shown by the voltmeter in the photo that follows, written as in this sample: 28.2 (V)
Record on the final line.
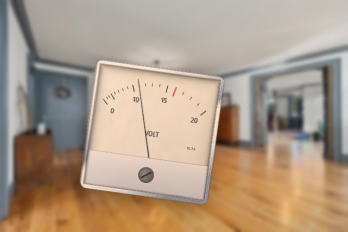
11 (V)
